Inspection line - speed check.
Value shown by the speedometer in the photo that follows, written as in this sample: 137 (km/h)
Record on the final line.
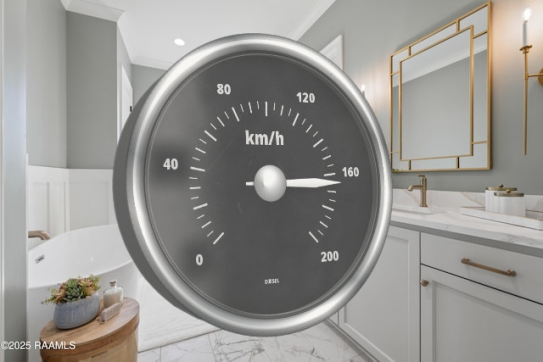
165 (km/h)
